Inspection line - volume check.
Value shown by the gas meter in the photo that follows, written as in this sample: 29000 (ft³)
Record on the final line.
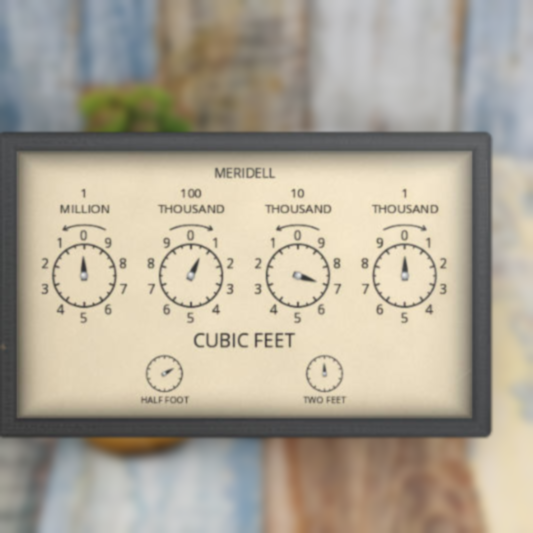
7000 (ft³)
